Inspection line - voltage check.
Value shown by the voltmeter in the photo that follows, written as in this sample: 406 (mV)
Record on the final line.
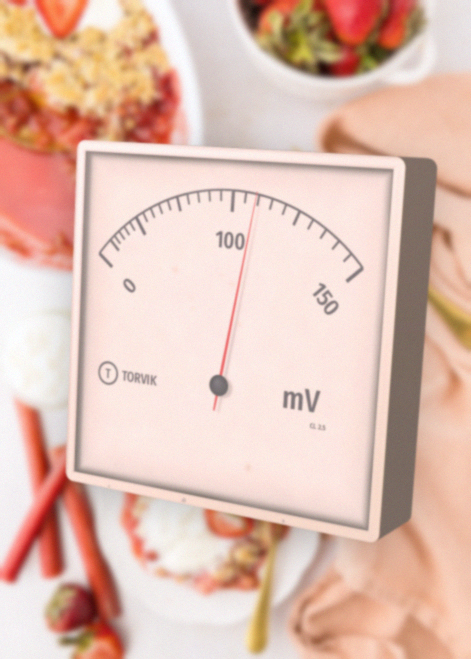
110 (mV)
